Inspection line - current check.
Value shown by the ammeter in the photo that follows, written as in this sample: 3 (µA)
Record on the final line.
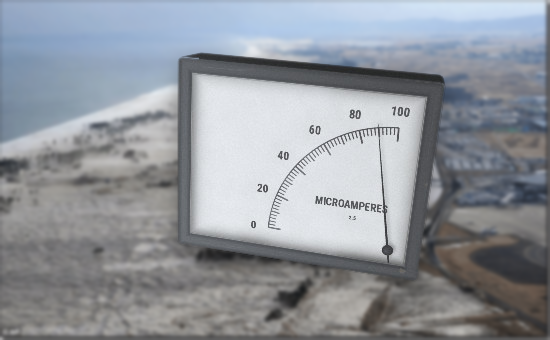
90 (µA)
